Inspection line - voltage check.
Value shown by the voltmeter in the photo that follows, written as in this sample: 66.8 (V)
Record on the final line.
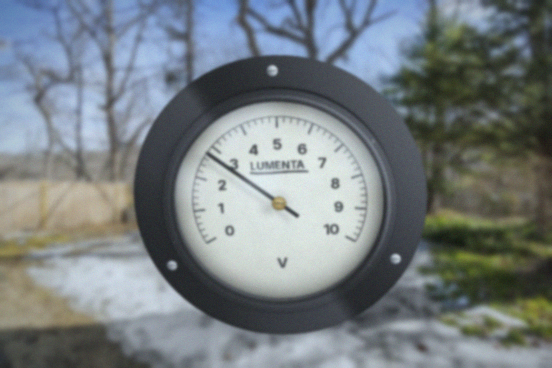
2.8 (V)
